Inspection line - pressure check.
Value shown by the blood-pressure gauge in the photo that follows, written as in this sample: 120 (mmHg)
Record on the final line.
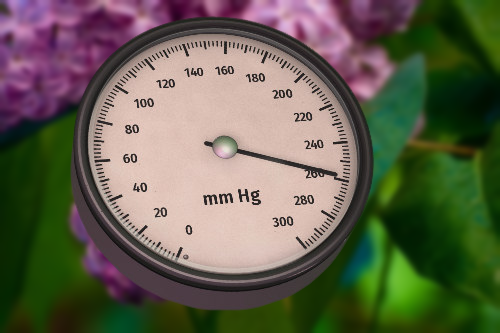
260 (mmHg)
